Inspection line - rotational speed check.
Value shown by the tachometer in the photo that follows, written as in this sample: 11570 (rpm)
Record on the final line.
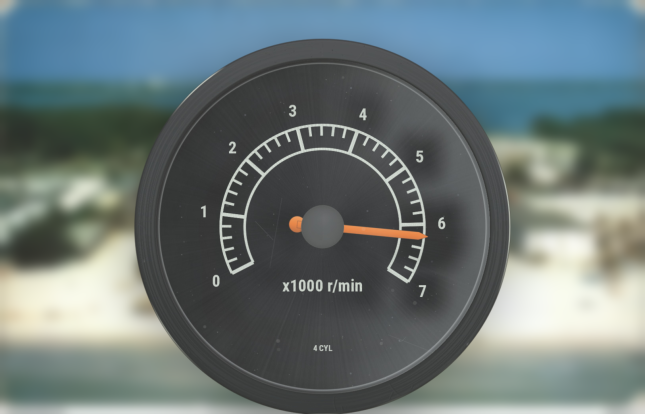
6200 (rpm)
